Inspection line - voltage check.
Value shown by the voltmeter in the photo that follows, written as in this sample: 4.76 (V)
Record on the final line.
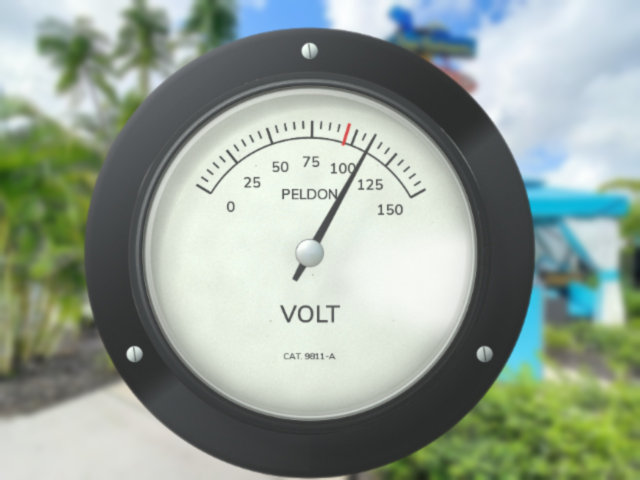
110 (V)
